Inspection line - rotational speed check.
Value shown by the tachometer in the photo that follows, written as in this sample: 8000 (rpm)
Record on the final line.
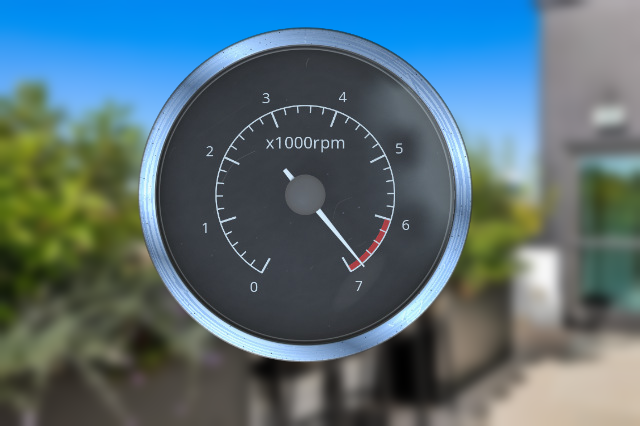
6800 (rpm)
